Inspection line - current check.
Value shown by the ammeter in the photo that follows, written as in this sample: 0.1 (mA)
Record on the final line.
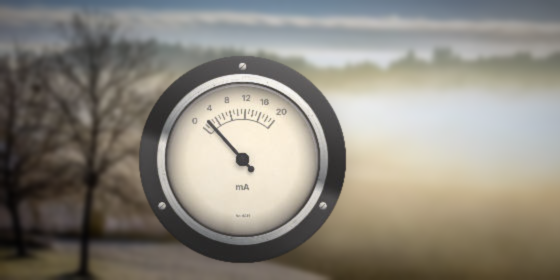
2 (mA)
